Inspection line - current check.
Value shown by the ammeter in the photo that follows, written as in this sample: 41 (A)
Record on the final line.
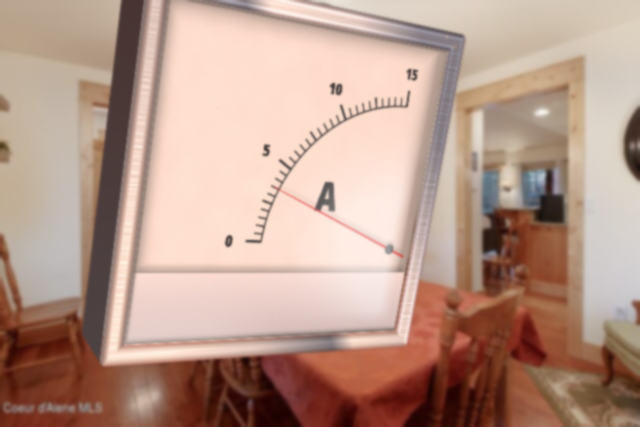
3.5 (A)
